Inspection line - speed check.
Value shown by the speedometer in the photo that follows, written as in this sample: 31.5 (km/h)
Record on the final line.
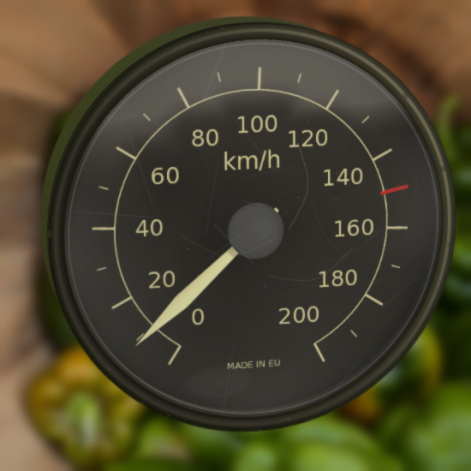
10 (km/h)
